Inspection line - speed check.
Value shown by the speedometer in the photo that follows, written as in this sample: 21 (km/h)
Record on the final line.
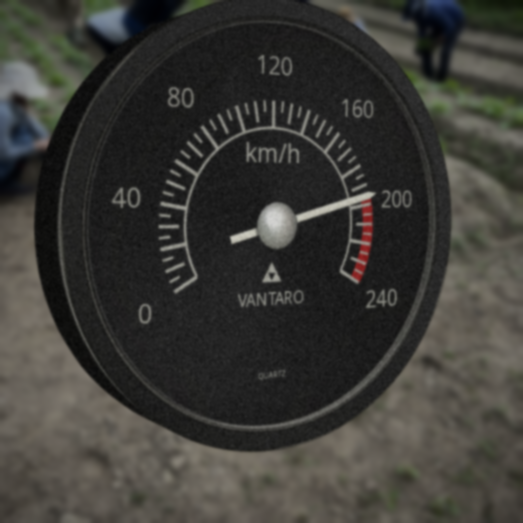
195 (km/h)
